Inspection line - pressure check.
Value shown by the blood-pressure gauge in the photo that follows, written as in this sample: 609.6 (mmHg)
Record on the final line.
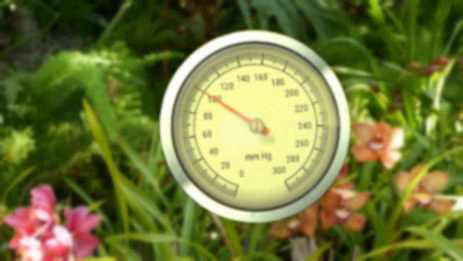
100 (mmHg)
